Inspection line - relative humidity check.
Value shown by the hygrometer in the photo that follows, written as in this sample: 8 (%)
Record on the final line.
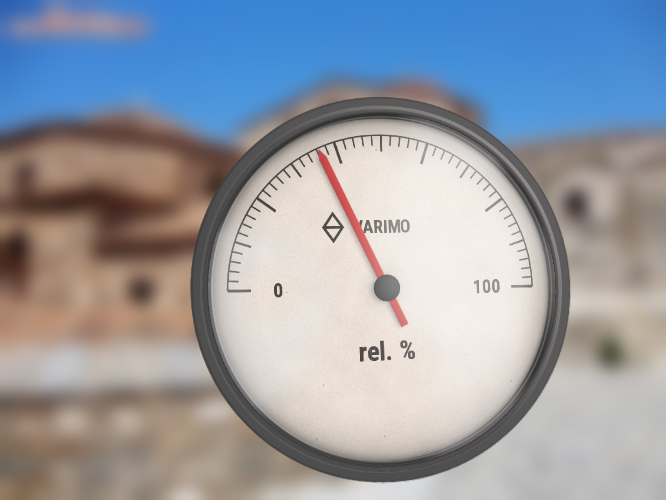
36 (%)
